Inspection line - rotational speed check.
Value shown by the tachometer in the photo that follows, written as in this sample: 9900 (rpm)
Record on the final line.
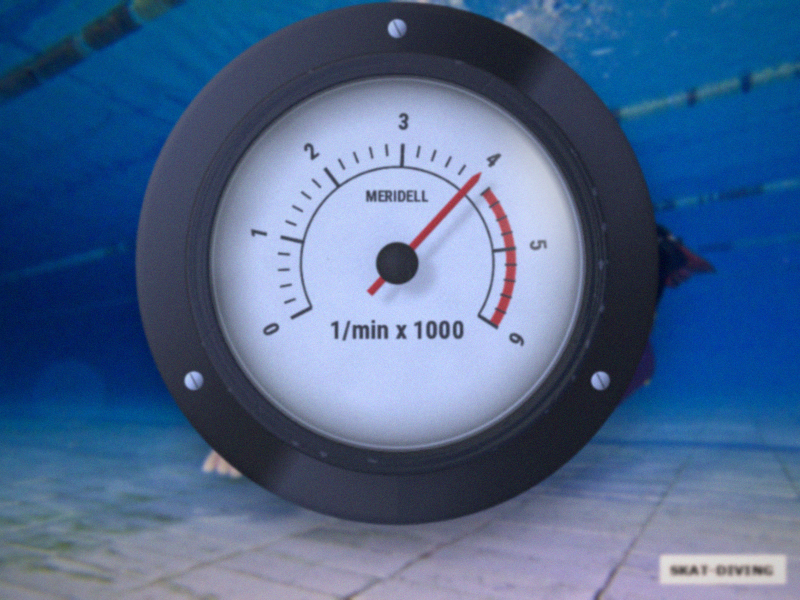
4000 (rpm)
